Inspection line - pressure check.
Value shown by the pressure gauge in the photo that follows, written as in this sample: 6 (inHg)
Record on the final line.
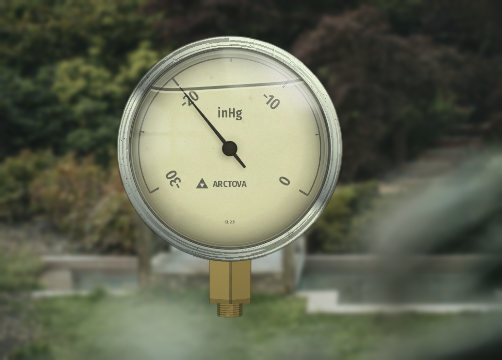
-20 (inHg)
